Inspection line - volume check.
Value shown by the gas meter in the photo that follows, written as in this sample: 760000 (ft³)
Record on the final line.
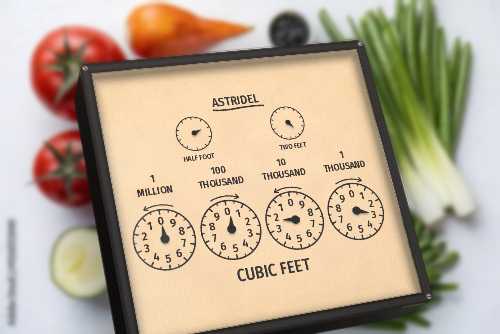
2300 (ft³)
